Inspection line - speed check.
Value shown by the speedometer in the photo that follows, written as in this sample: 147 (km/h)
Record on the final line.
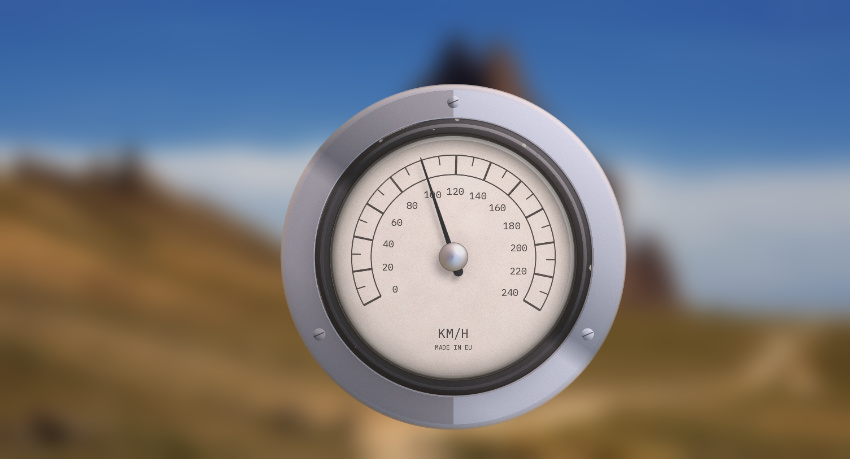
100 (km/h)
